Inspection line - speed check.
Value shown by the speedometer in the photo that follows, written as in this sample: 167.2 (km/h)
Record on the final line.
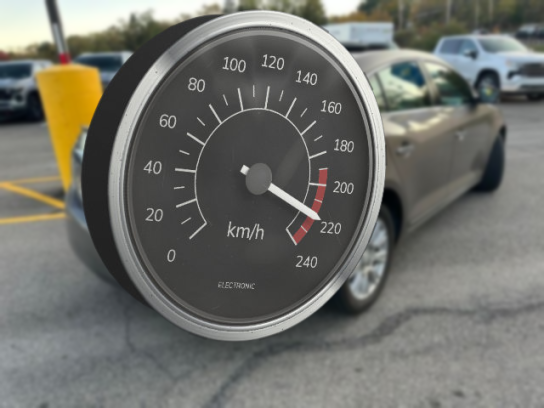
220 (km/h)
